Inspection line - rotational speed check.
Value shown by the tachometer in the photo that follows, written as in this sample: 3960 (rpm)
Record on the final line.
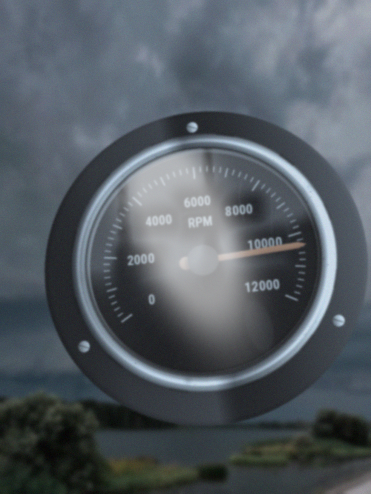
10400 (rpm)
